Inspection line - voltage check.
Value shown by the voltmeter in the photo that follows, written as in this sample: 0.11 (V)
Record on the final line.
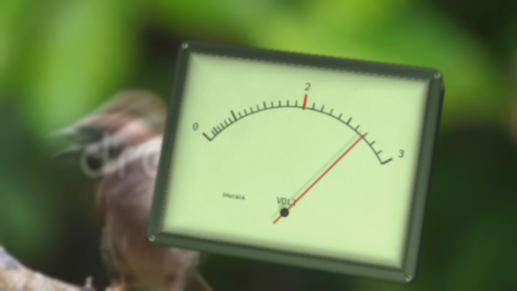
2.7 (V)
